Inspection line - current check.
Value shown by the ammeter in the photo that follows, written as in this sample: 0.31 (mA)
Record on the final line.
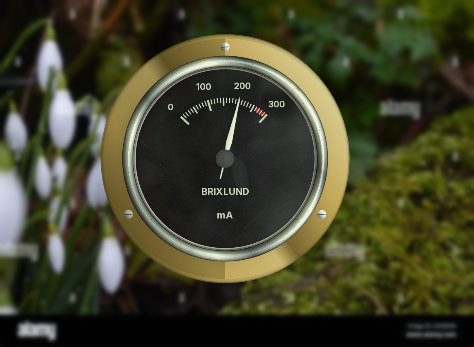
200 (mA)
